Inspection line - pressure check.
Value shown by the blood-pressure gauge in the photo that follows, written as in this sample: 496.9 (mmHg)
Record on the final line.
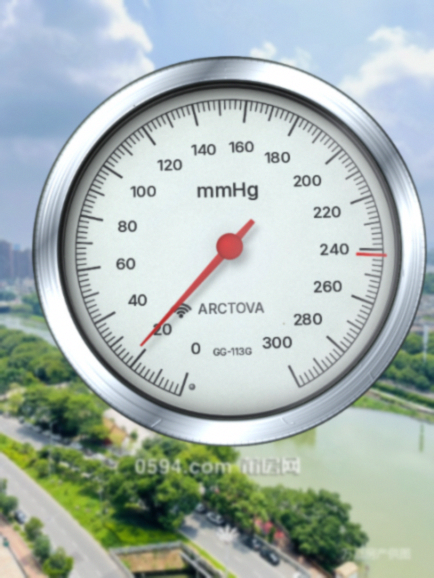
22 (mmHg)
